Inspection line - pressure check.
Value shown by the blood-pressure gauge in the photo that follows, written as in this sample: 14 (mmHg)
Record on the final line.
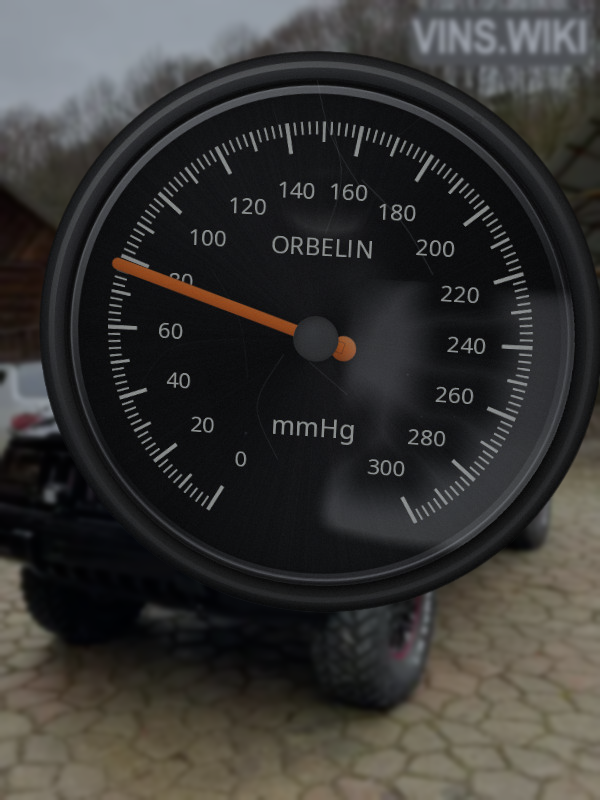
78 (mmHg)
